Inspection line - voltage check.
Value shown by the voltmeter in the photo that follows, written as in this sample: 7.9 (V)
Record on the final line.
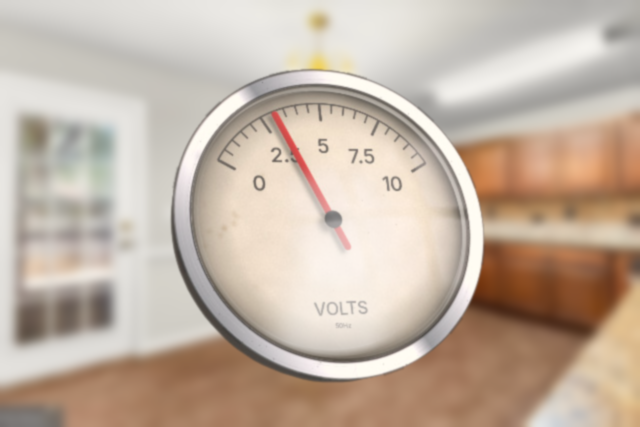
3 (V)
